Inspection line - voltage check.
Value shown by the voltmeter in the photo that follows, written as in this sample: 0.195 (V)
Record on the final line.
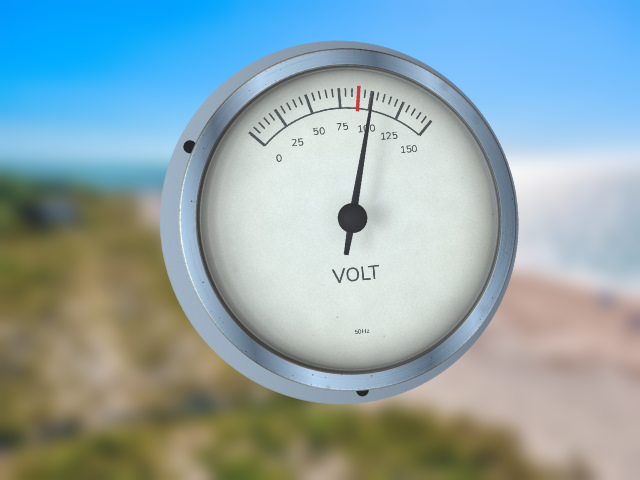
100 (V)
